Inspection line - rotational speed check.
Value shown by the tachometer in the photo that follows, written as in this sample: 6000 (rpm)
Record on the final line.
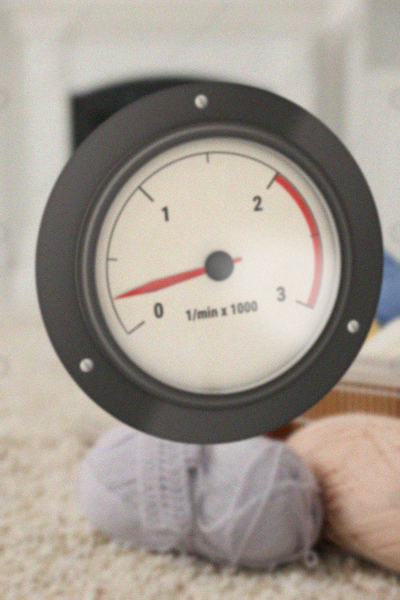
250 (rpm)
